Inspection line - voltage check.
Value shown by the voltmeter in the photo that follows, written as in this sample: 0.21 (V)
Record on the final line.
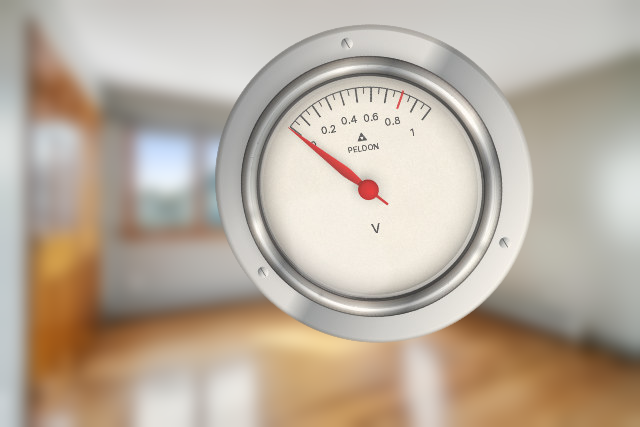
0 (V)
